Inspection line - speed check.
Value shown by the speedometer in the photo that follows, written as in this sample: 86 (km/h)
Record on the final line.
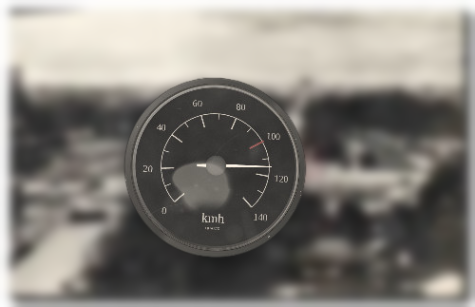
115 (km/h)
